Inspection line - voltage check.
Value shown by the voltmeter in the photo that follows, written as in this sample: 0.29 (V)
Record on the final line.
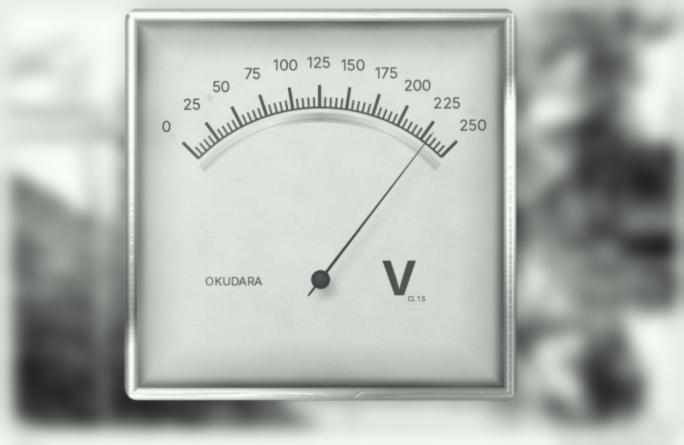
230 (V)
